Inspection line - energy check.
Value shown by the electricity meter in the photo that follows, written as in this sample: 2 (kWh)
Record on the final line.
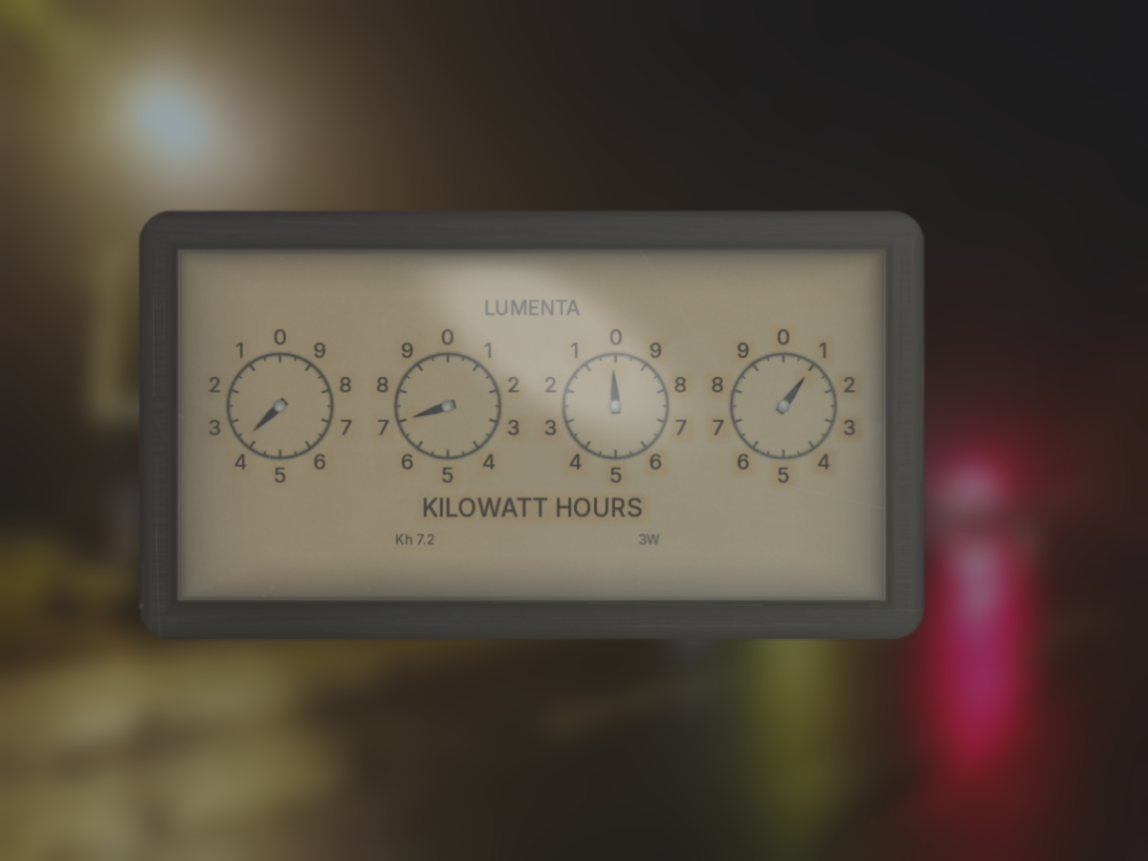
3701 (kWh)
